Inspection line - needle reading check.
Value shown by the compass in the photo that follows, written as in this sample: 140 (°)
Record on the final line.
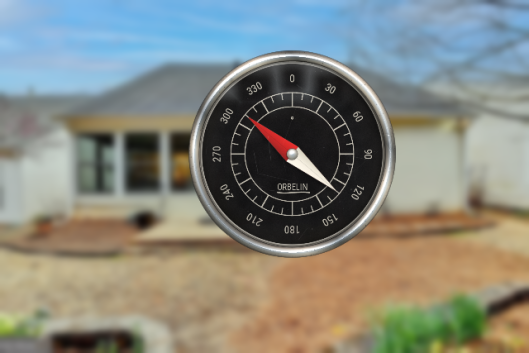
310 (°)
